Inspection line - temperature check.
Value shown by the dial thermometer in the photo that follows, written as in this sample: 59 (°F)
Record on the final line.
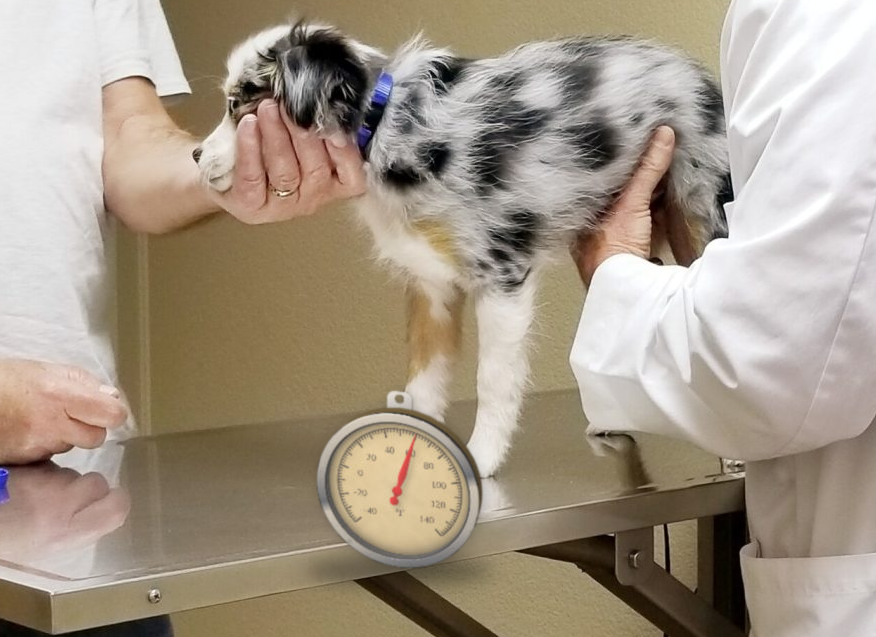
60 (°F)
